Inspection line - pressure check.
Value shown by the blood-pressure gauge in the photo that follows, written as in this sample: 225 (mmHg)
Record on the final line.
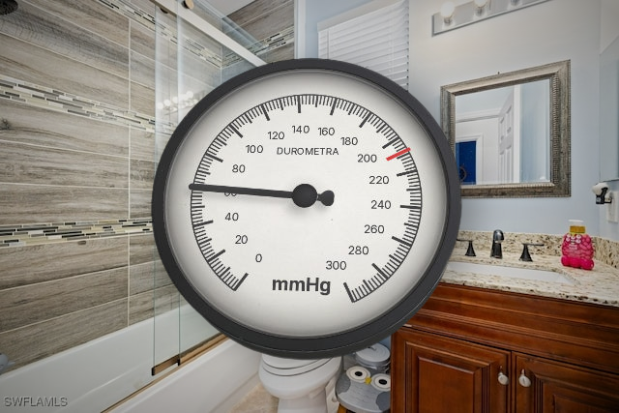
60 (mmHg)
